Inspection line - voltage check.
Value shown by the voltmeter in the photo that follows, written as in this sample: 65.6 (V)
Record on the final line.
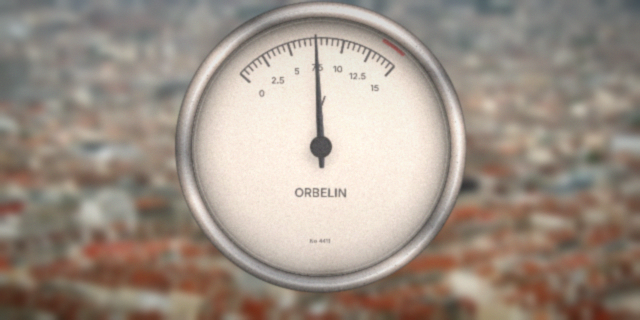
7.5 (V)
